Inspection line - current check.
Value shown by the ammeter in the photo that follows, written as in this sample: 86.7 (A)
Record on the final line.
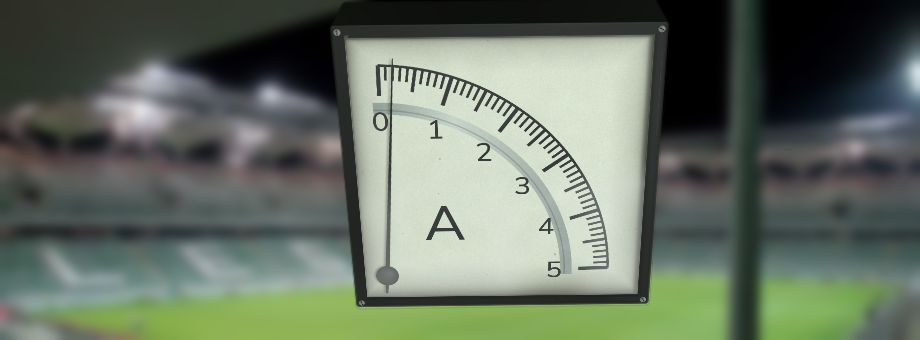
0.2 (A)
